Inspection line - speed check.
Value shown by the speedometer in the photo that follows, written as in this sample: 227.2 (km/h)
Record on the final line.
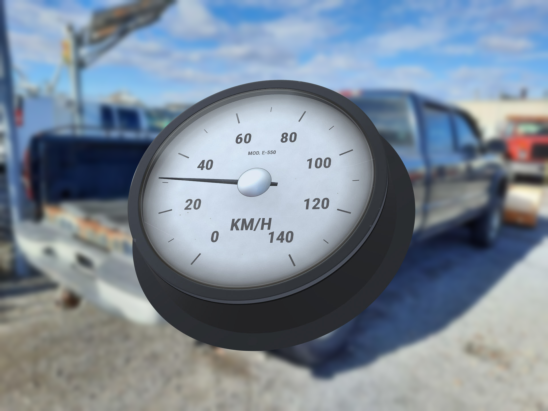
30 (km/h)
